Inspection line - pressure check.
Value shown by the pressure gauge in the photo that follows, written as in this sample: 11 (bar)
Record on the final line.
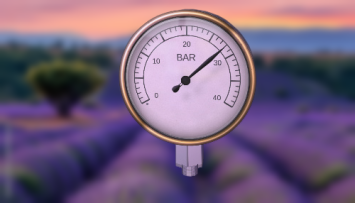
28 (bar)
